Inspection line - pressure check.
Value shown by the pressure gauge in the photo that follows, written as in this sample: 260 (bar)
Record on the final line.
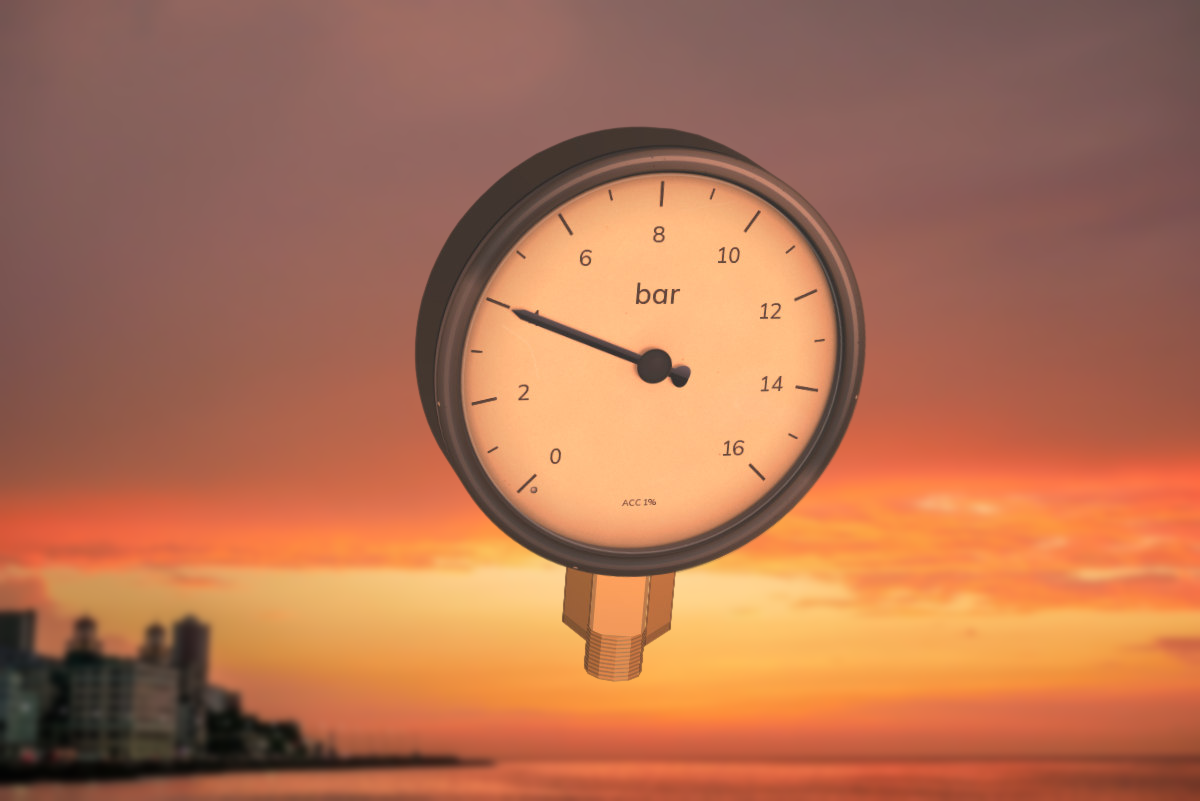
4 (bar)
